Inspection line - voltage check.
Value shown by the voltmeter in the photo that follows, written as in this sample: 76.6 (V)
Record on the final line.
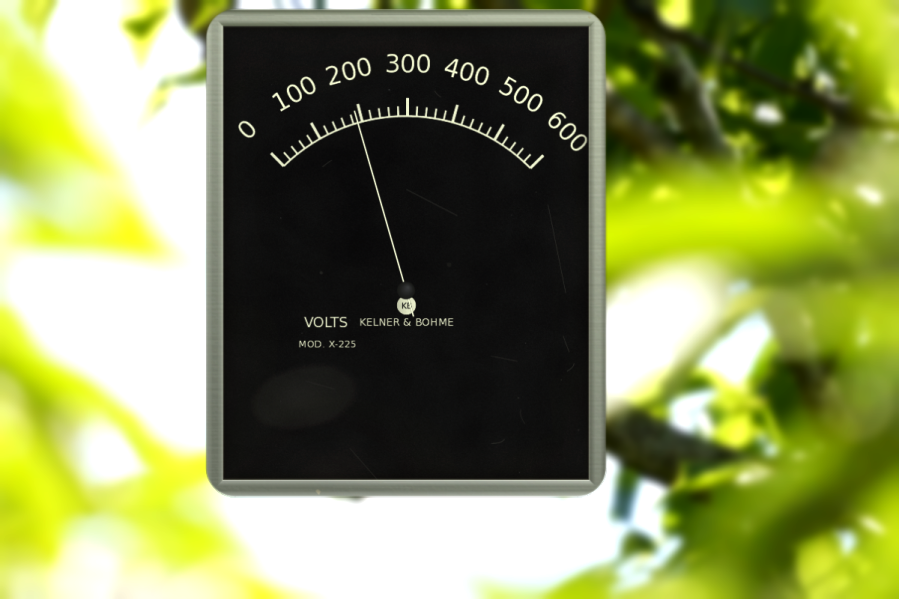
190 (V)
